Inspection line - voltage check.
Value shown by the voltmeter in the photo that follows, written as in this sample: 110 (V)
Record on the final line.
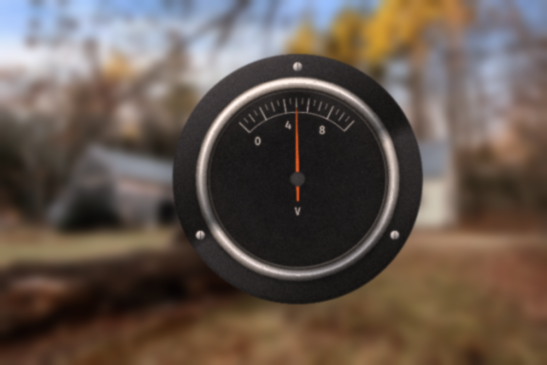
5 (V)
